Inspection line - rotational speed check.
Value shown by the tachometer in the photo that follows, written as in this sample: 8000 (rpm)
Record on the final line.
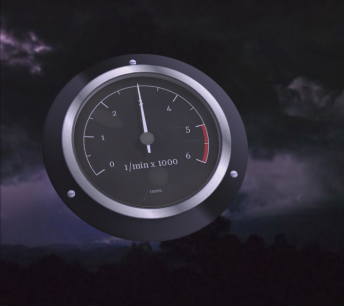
3000 (rpm)
